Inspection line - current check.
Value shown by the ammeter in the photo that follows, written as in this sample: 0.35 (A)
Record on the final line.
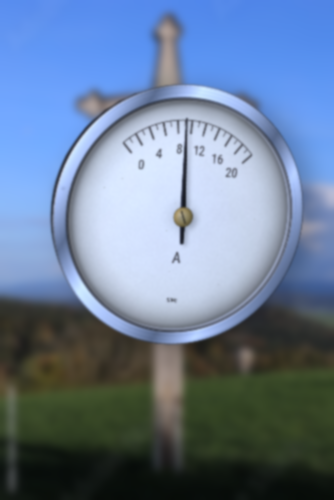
9 (A)
